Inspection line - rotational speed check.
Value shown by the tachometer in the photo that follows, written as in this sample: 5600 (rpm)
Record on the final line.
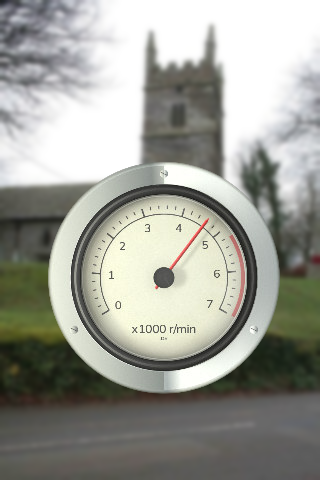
4600 (rpm)
